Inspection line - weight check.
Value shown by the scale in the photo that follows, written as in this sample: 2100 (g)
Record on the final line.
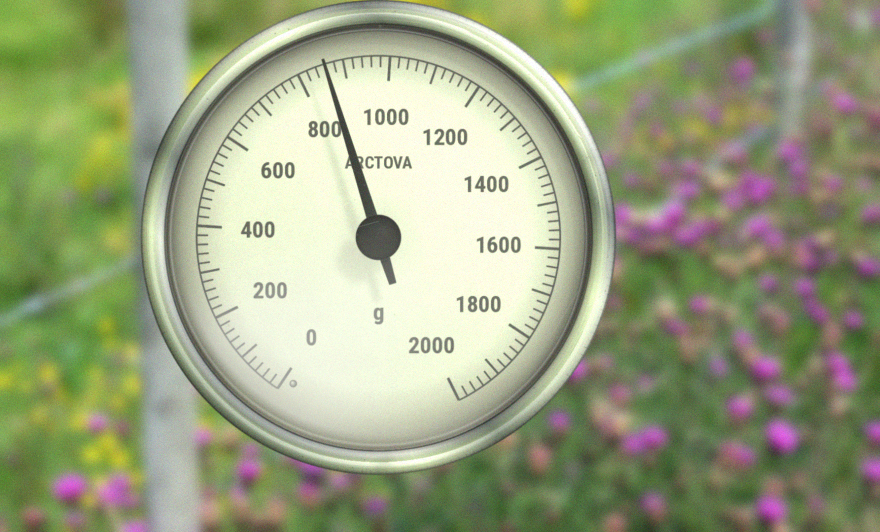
860 (g)
